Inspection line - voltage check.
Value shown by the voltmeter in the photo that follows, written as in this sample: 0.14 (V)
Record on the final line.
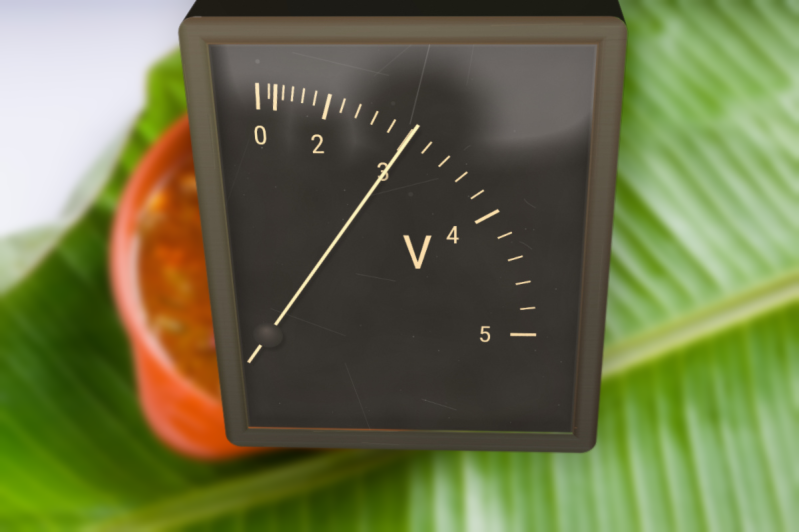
3 (V)
